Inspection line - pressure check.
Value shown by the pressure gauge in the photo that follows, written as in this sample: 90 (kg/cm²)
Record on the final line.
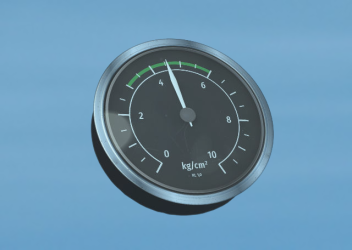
4.5 (kg/cm²)
